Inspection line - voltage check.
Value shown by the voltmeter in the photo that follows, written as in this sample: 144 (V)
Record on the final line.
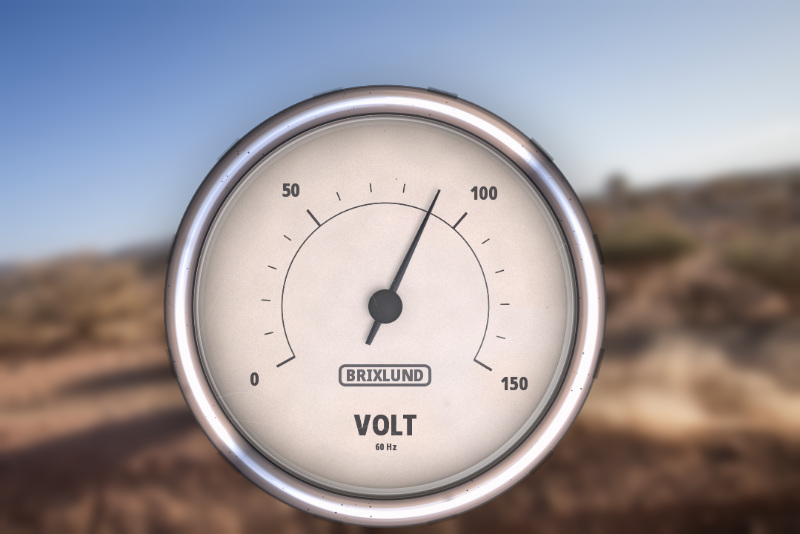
90 (V)
